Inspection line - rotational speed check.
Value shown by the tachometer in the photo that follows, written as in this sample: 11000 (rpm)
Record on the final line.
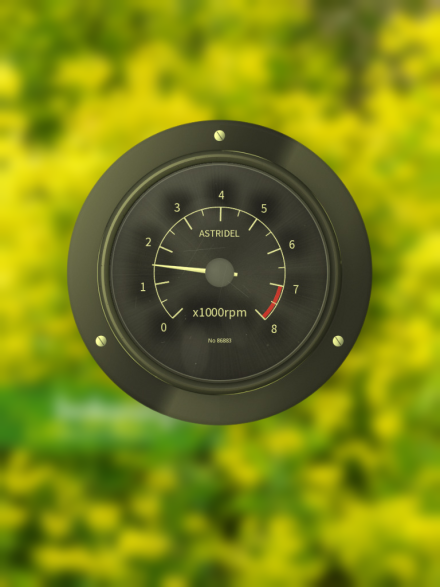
1500 (rpm)
